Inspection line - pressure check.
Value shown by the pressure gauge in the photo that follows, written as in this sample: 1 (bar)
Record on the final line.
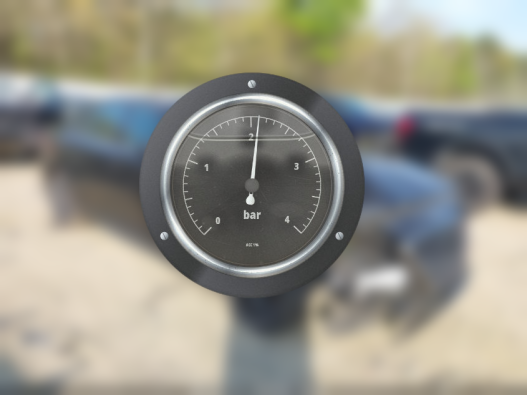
2.1 (bar)
